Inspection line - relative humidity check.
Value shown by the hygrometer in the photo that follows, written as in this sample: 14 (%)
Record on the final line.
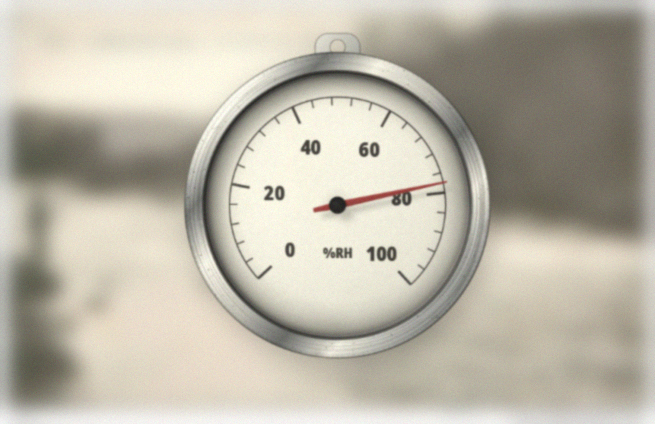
78 (%)
